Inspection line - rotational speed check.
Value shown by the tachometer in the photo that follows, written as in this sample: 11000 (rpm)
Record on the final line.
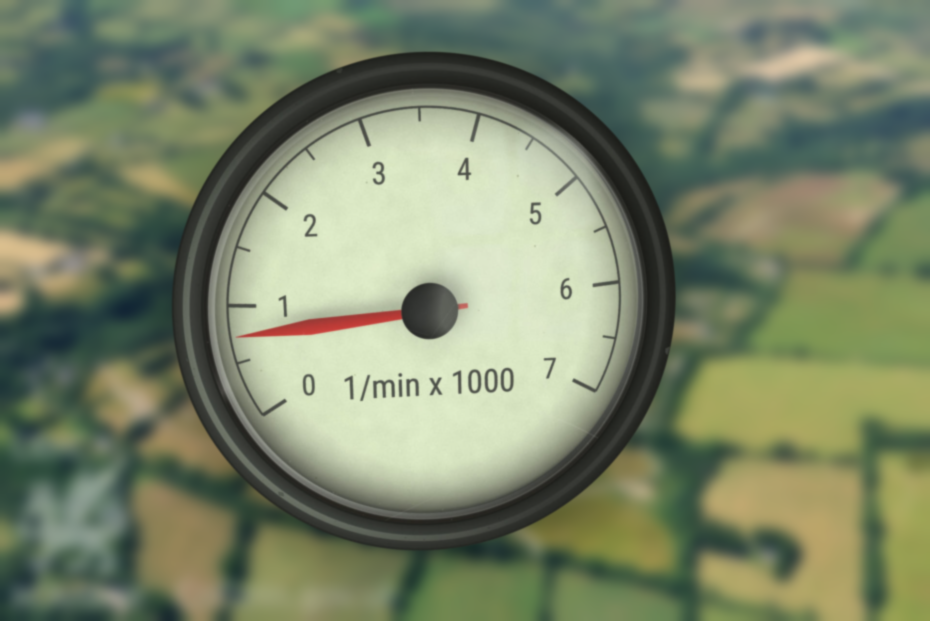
750 (rpm)
